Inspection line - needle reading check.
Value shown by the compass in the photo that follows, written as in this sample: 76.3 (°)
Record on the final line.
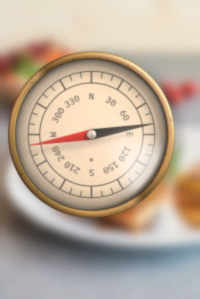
260 (°)
